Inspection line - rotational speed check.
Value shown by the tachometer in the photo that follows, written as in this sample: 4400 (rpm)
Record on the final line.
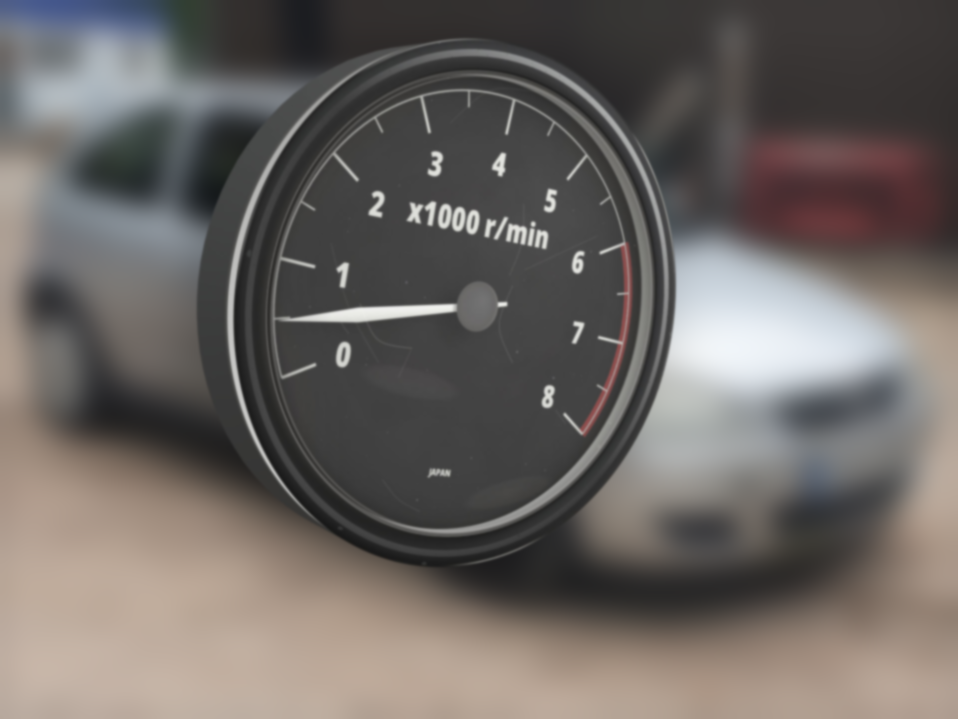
500 (rpm)
